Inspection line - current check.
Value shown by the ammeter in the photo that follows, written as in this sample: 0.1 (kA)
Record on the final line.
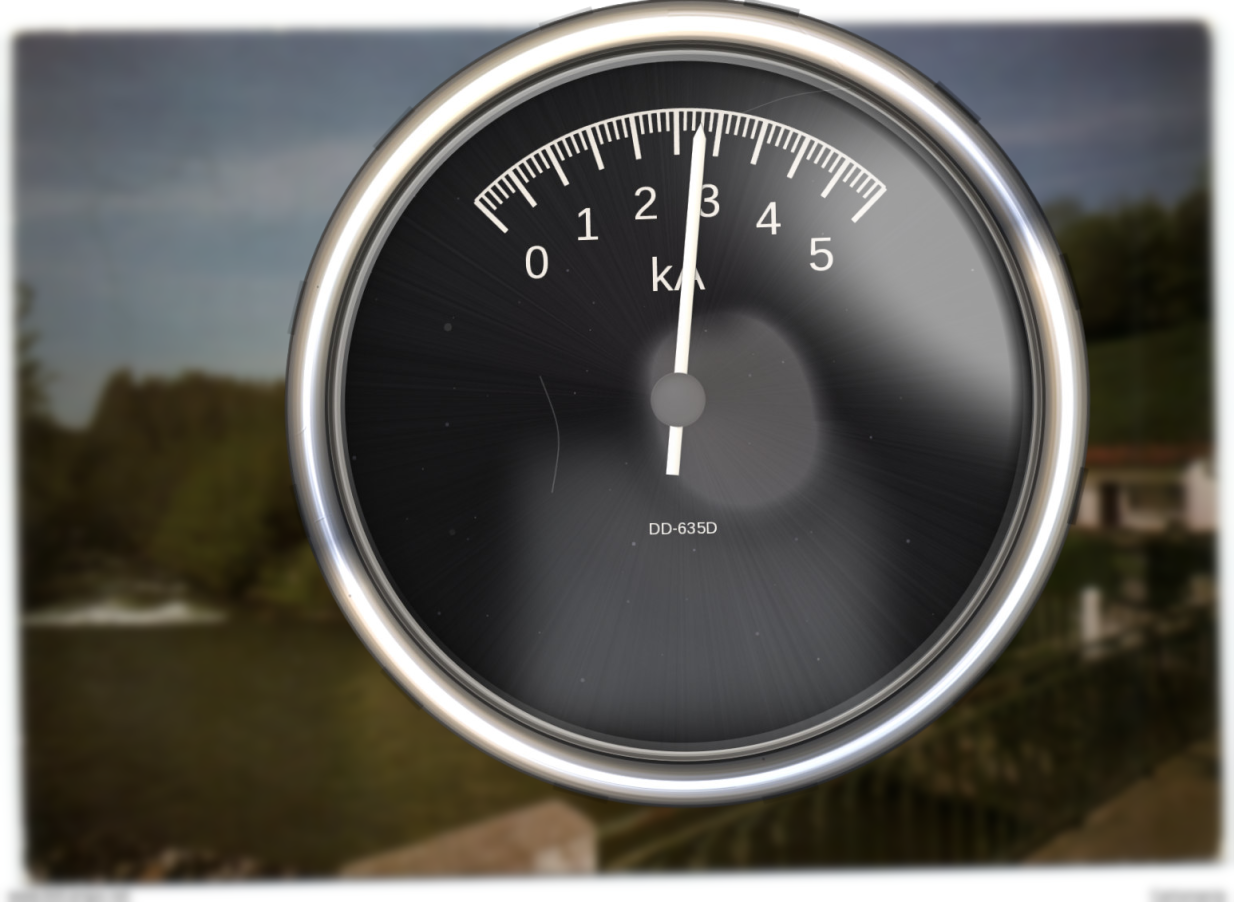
2.8 (kA)
